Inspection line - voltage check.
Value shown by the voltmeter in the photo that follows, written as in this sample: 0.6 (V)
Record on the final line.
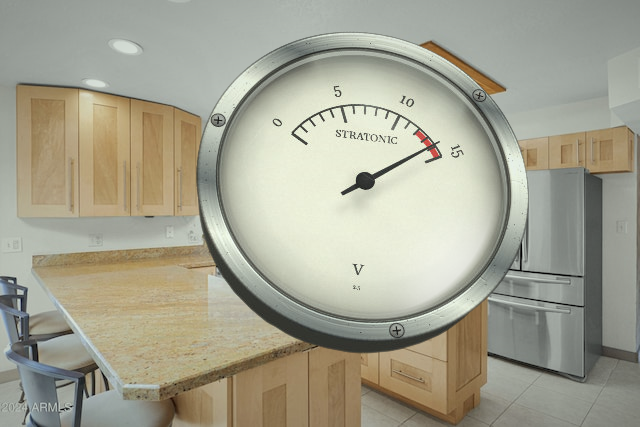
14 (V)
